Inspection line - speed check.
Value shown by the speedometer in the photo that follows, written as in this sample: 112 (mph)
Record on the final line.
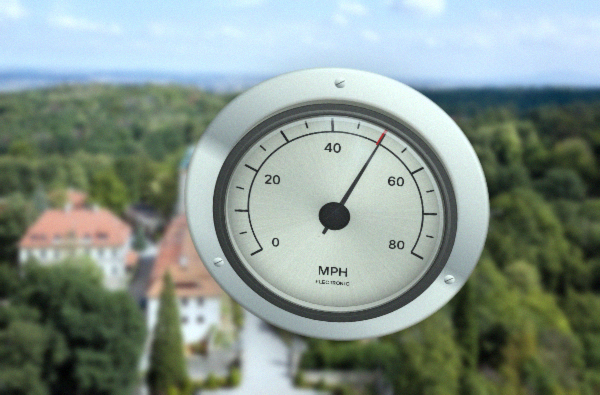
50 (mph)
